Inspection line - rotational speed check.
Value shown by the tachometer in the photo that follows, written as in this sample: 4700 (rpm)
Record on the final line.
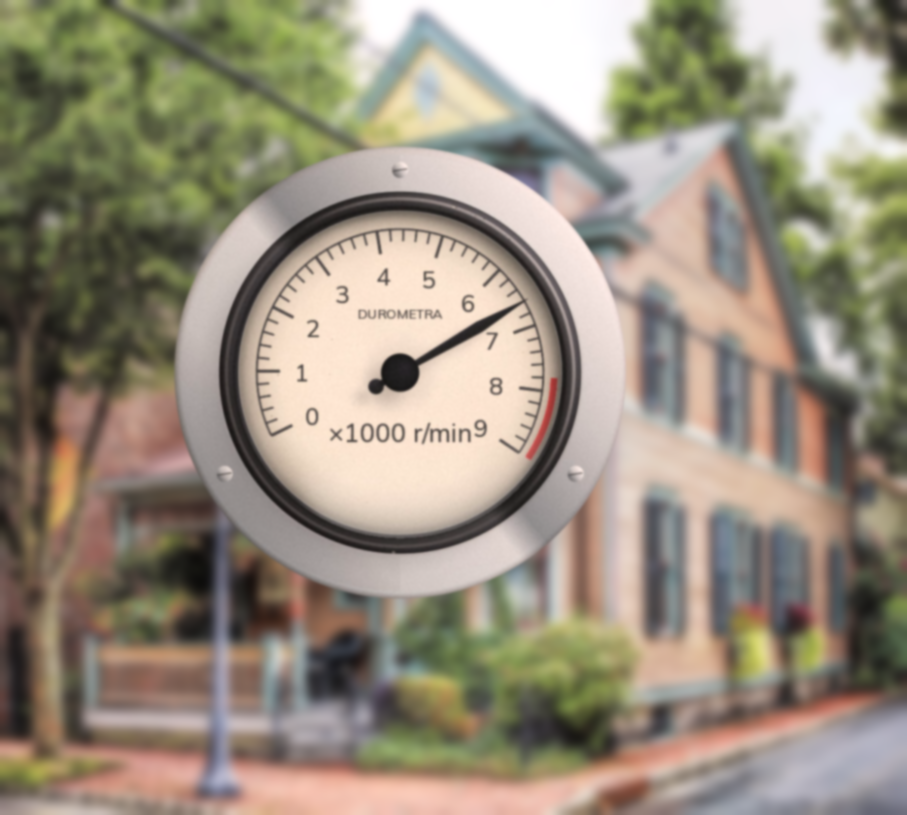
6600 (rpm)
